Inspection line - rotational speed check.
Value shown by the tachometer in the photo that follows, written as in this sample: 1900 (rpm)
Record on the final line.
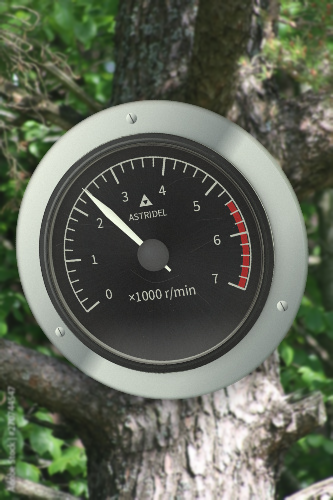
2400 (rpm)
